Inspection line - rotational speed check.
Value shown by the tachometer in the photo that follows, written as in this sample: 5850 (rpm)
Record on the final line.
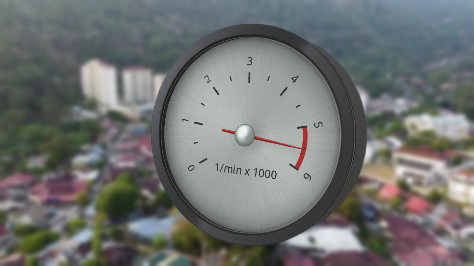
5500 (rpm)
